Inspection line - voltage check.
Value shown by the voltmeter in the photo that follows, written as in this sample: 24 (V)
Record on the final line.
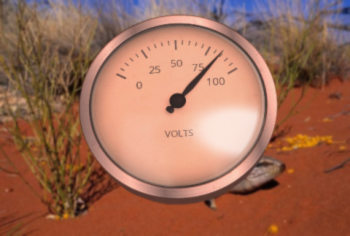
85 (V)
